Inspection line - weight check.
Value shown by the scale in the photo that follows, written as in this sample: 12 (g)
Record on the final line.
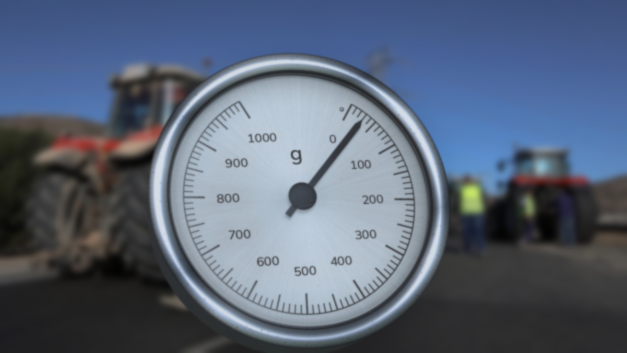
30 (g)
